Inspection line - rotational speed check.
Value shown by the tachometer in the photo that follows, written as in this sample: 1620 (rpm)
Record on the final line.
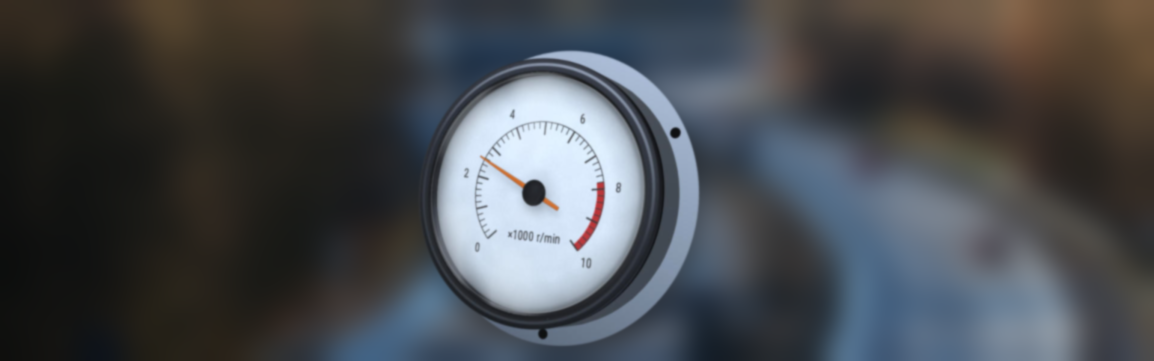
2600 (rpm)
